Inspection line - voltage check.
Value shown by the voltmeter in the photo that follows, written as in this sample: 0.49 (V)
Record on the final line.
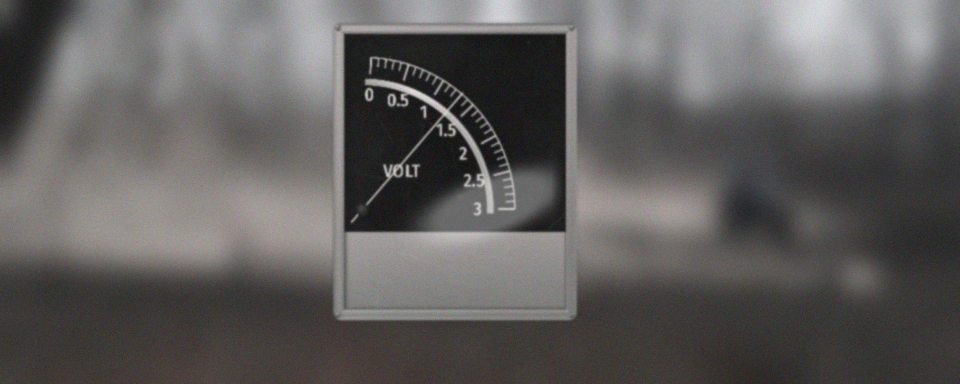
1.3 (V)
